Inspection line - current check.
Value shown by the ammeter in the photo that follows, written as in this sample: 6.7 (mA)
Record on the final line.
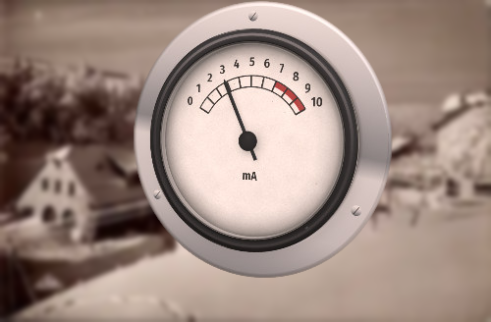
3 (mA)
